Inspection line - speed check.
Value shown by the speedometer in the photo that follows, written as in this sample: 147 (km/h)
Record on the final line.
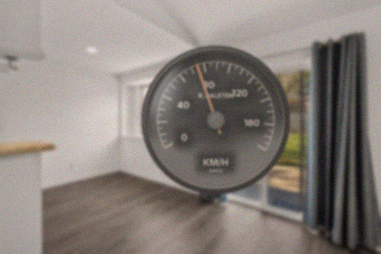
75 (km/h)
